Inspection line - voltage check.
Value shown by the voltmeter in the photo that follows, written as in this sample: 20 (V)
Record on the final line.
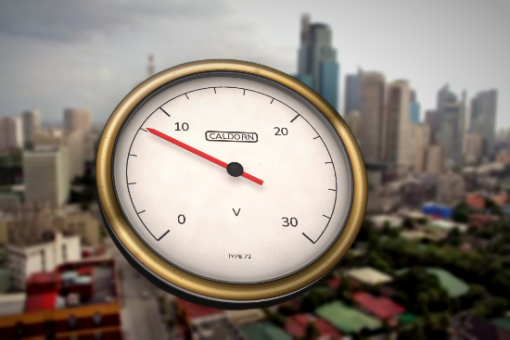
8 (V)
